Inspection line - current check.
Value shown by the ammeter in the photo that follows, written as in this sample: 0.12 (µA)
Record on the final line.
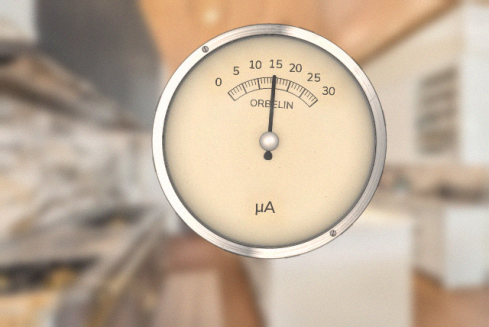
15 (µA)
